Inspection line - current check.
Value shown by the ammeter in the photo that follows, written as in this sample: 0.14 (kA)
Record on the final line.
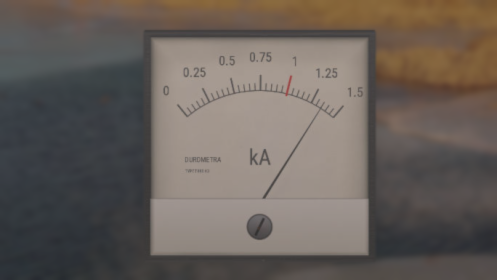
1.35 (kA)
